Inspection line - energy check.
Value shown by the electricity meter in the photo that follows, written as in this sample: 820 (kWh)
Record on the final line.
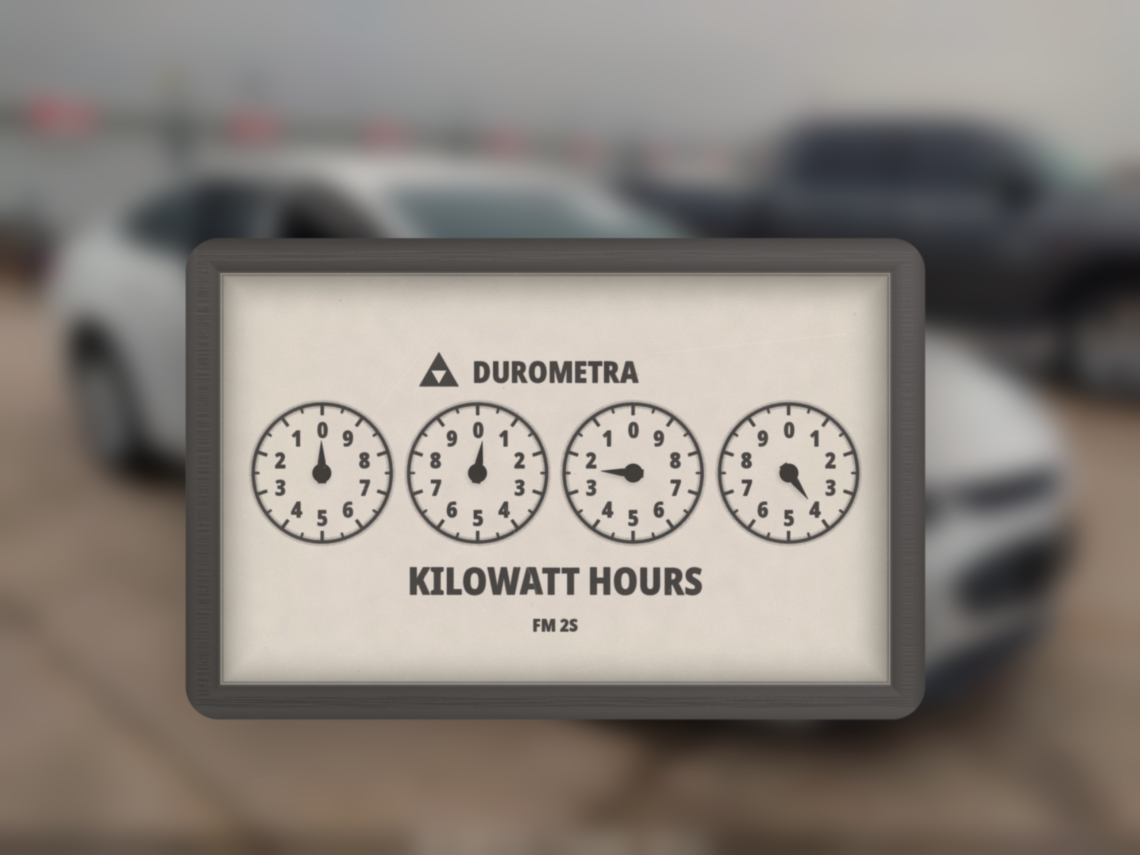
24 (kWh)
